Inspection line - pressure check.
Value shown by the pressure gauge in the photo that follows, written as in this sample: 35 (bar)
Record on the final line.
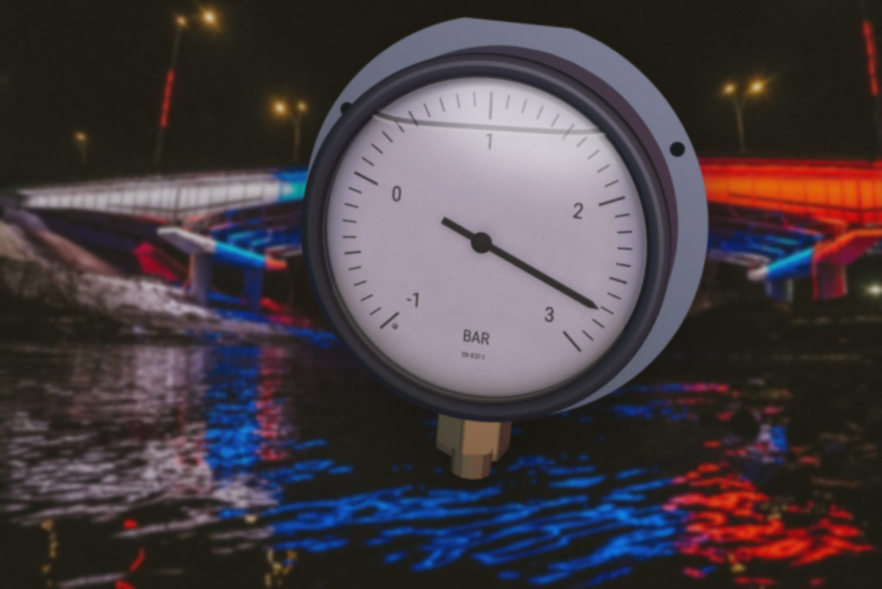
2.7 (bar)
